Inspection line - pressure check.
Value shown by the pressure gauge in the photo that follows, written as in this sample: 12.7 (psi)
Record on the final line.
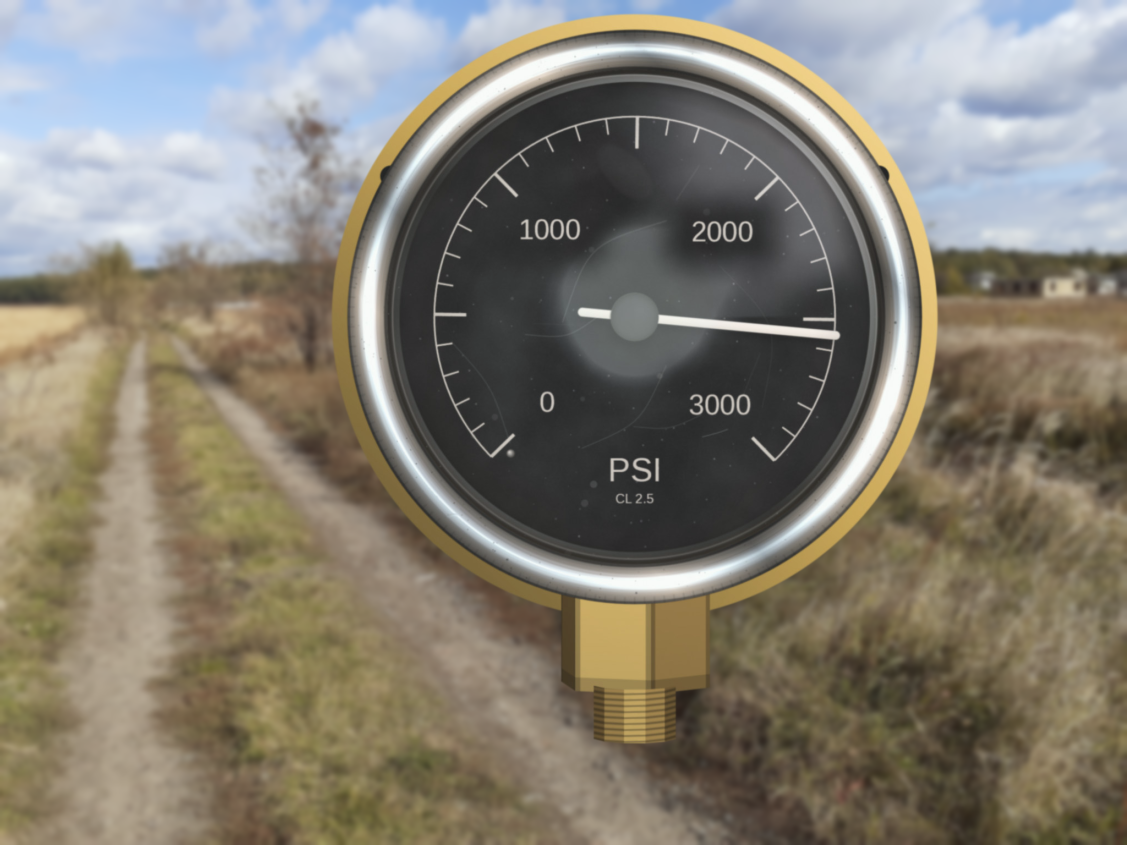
2550 (psi)
